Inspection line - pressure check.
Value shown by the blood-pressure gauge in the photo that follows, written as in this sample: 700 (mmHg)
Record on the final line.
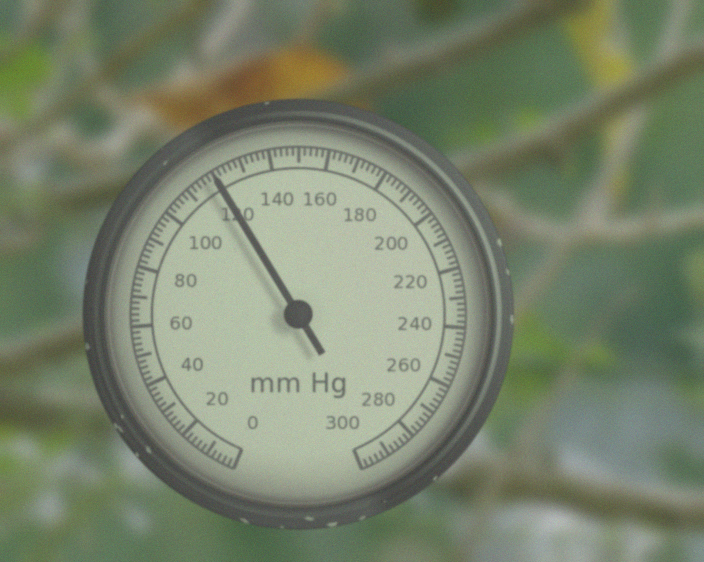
120 (mmHg)
